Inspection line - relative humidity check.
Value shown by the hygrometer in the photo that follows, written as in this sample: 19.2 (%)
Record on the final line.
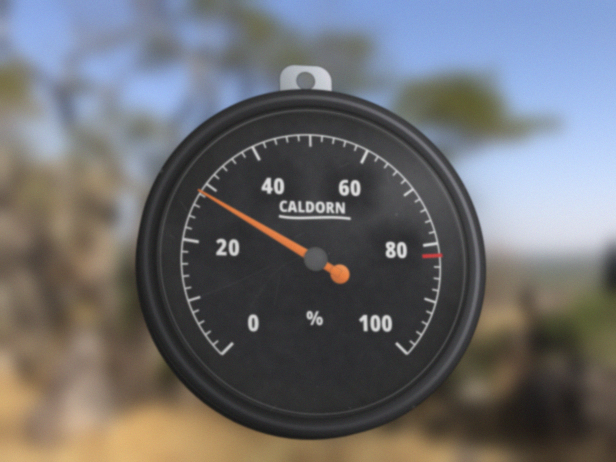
28 (%)
